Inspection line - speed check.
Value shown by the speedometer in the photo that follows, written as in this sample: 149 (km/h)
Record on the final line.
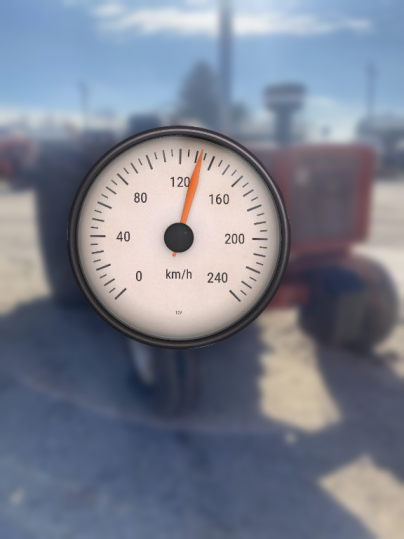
132.5 (km/h)
